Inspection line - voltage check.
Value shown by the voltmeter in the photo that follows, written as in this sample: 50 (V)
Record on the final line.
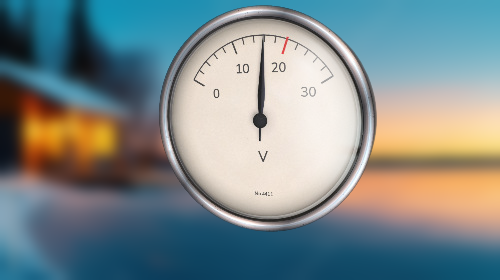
16 (V)
